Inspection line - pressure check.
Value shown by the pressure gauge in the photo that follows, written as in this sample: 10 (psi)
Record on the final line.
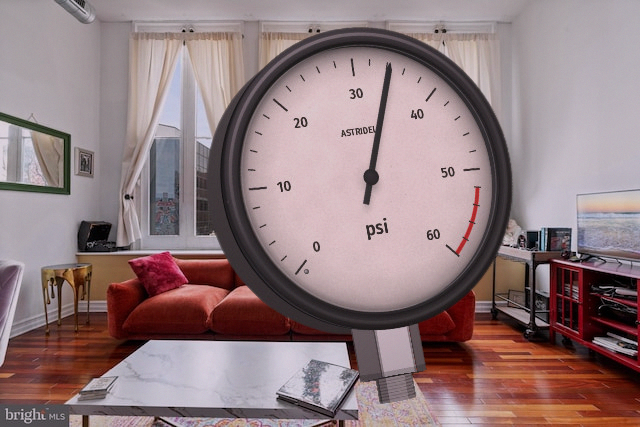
34 (psi)
